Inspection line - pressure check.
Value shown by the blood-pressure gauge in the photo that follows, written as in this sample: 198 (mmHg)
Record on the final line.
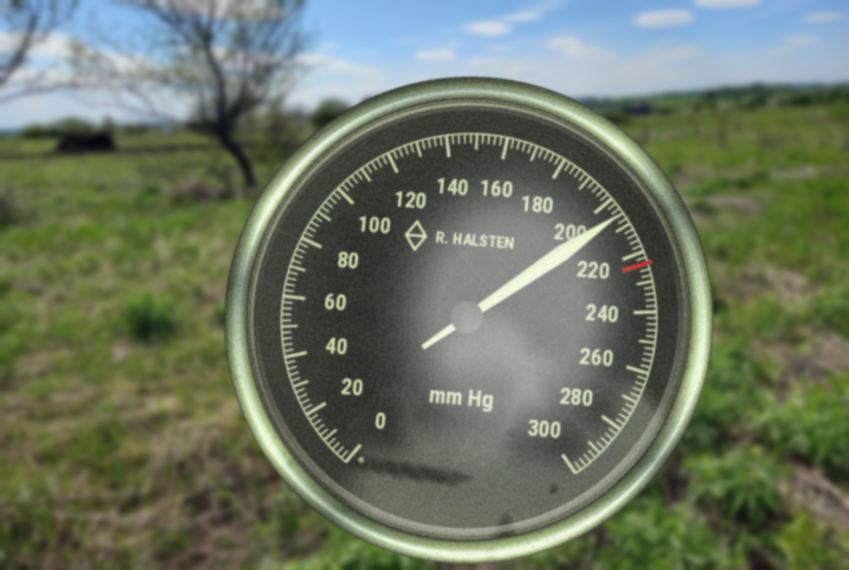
206 (mmHg)
